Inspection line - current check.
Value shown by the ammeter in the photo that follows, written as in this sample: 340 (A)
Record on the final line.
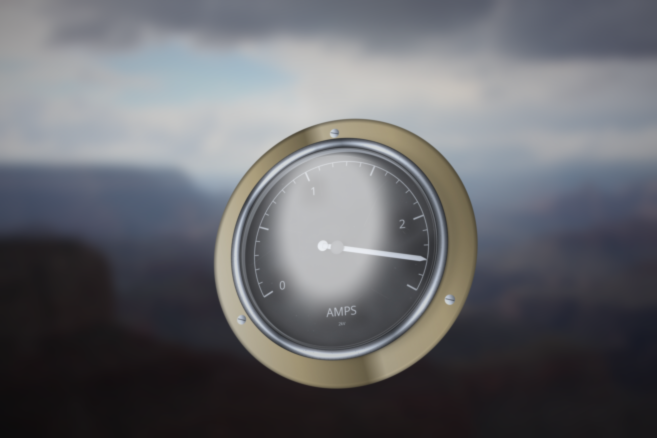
2.3 (A)
